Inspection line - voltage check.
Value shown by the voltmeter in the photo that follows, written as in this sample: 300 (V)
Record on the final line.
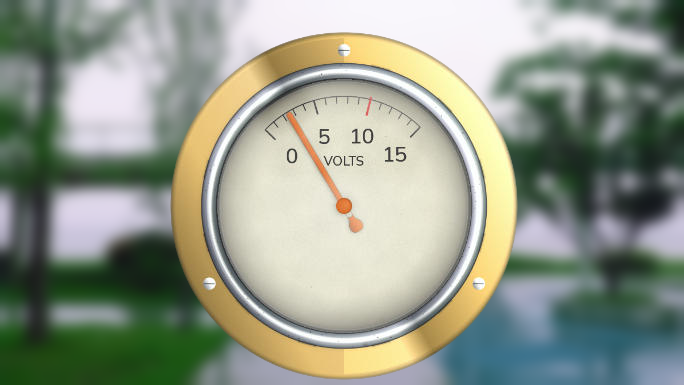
2.5 (V)
